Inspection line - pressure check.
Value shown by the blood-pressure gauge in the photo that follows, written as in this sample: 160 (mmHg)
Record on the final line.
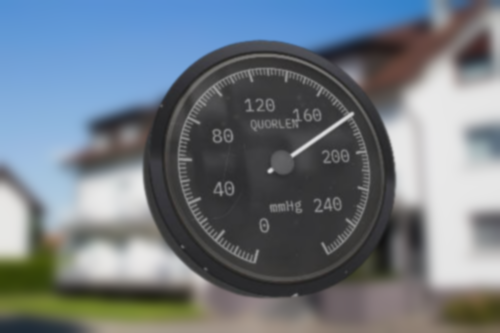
180 (mmHg)
